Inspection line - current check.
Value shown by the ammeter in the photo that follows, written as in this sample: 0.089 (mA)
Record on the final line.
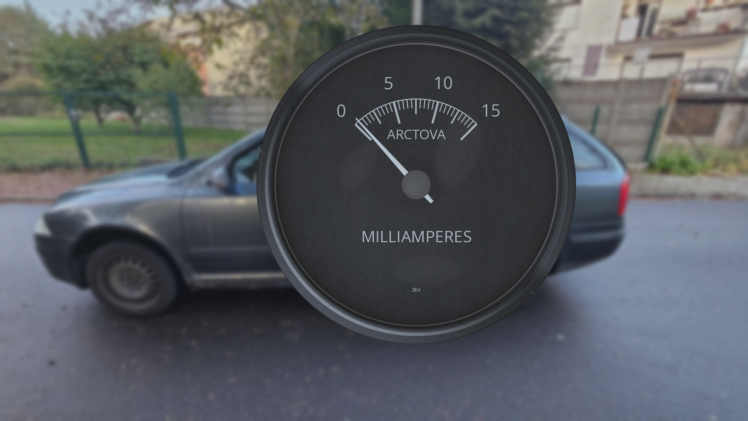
0.5 (mA)
